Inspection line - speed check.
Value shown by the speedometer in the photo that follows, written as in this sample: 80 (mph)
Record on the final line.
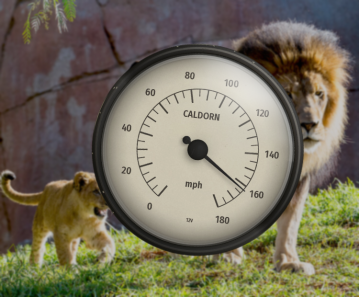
162.5 (mph)
